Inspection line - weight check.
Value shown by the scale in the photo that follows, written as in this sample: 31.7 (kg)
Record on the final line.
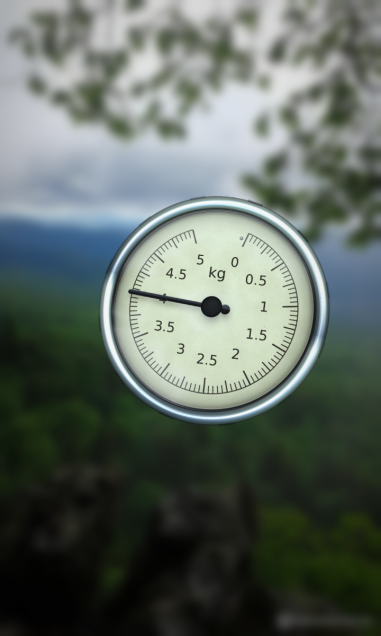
4 (kg)
